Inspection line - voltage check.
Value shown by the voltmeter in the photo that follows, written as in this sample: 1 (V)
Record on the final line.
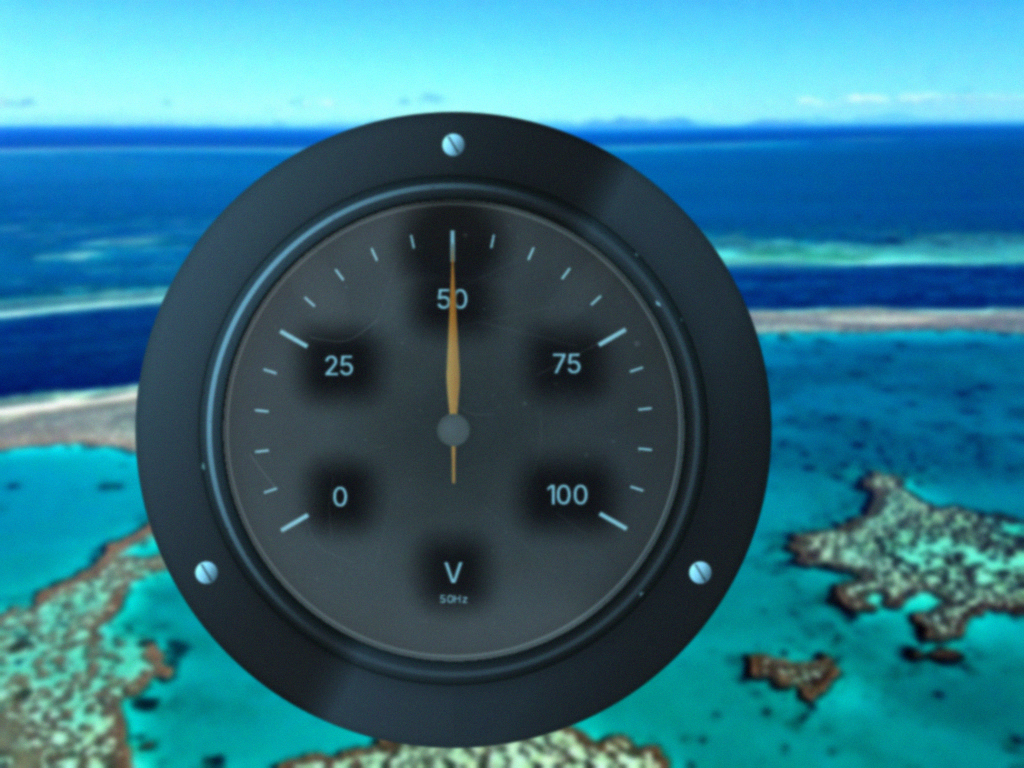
50 (V)
